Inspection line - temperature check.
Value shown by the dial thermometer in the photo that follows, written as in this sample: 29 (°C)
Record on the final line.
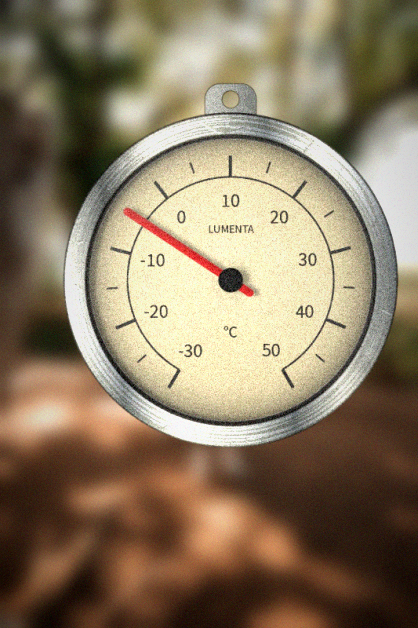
-5 (°C)
